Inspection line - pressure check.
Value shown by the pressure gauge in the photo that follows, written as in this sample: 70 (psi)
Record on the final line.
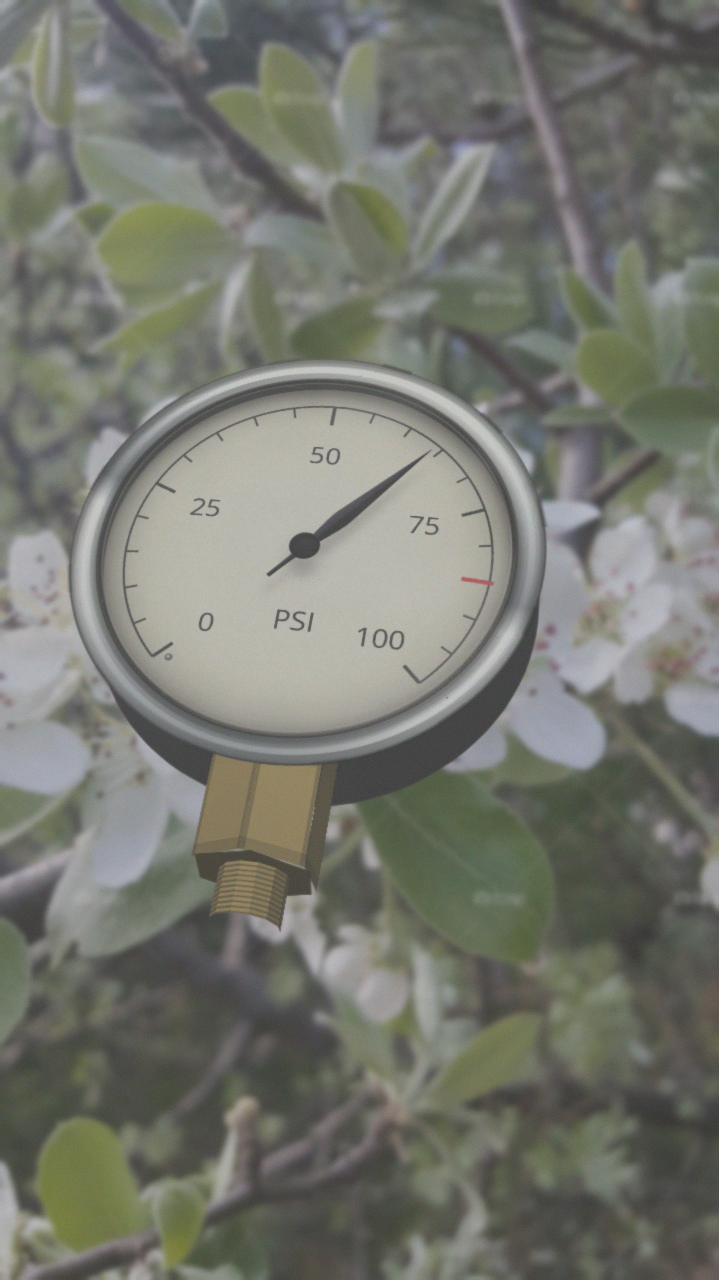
65 (psi)
